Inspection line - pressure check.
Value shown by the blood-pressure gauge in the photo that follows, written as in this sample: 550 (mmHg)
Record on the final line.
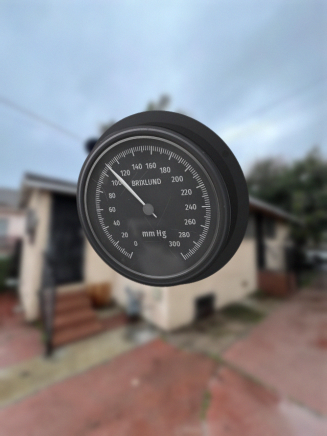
110 (mmHg)
